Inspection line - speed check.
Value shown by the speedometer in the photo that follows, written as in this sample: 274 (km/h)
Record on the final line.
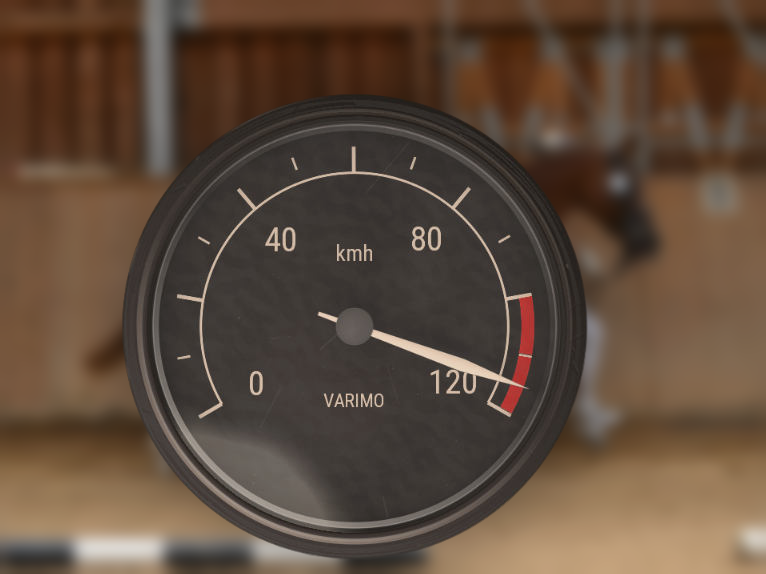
115 (km/h)
